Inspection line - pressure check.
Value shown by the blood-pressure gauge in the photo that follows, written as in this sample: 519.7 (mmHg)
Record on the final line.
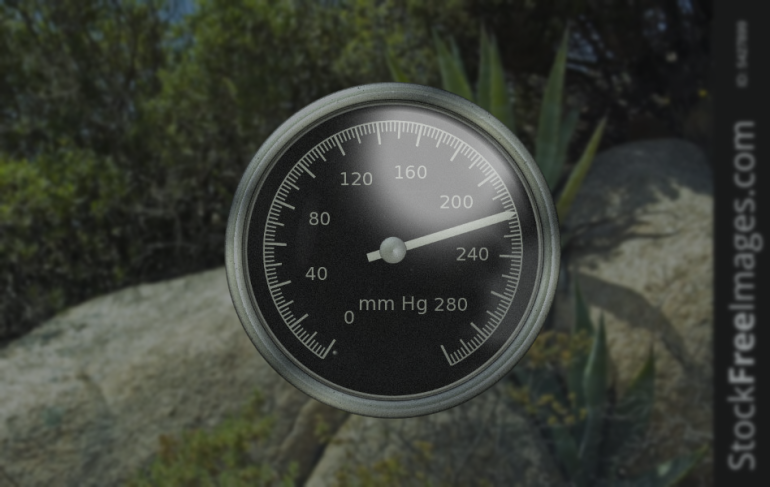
220 (mmHg)
